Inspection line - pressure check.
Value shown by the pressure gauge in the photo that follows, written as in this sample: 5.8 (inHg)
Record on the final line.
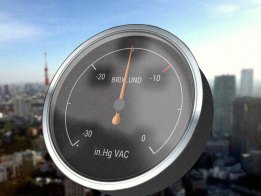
-15 (inHg)
